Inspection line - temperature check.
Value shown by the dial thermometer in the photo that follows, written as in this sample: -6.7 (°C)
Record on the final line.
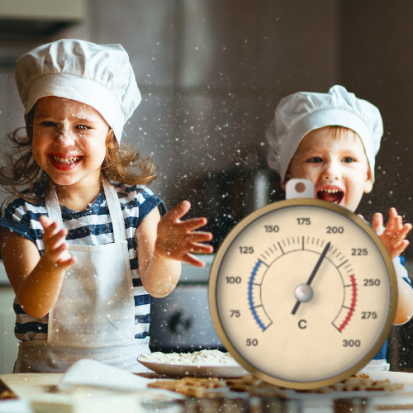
200 (°C)
